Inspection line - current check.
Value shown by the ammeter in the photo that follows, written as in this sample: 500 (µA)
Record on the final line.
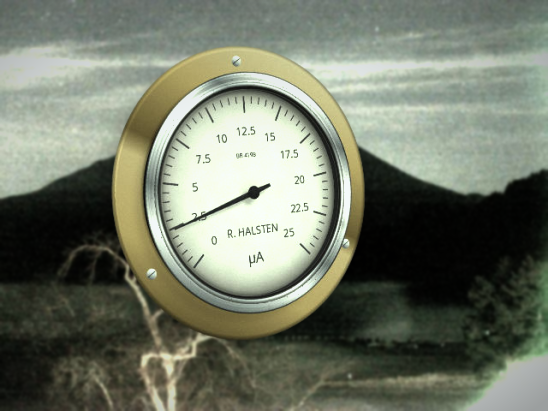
2.5 (µA)
